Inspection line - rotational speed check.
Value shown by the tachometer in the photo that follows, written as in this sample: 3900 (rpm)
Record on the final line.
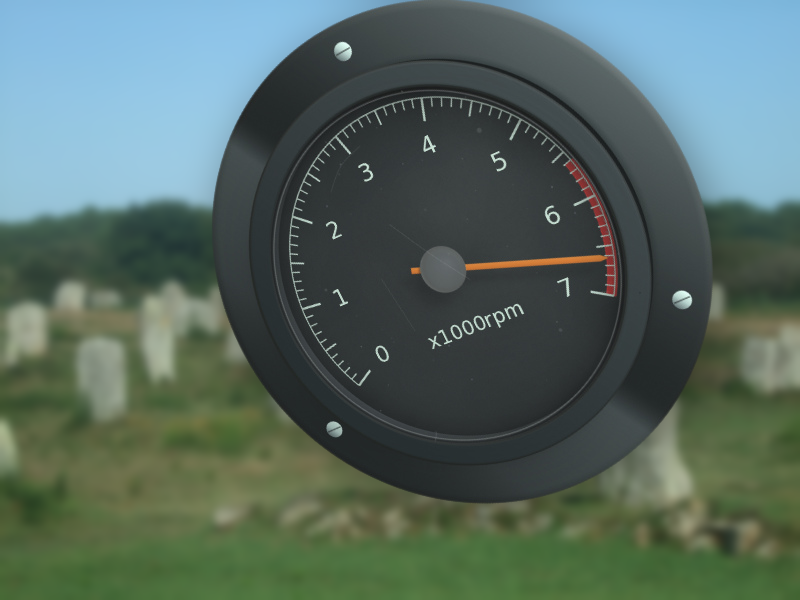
6600 (rpm)
